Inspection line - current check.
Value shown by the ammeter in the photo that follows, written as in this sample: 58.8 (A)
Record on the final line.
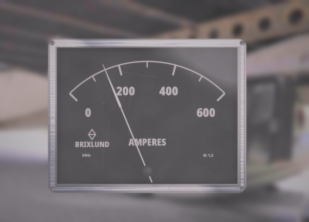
150 (A)
